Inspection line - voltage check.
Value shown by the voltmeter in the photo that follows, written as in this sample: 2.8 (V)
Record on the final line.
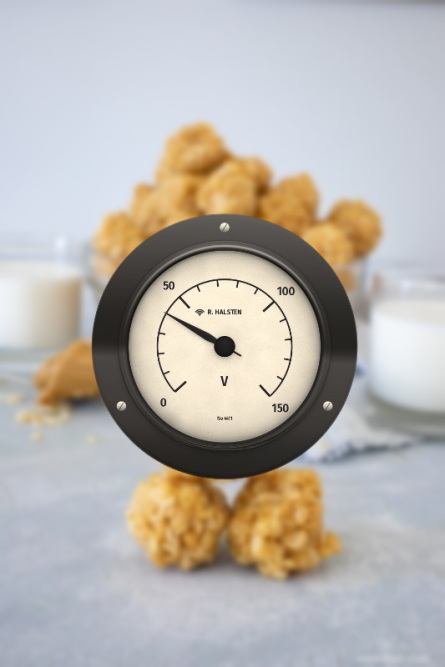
40 (V)
